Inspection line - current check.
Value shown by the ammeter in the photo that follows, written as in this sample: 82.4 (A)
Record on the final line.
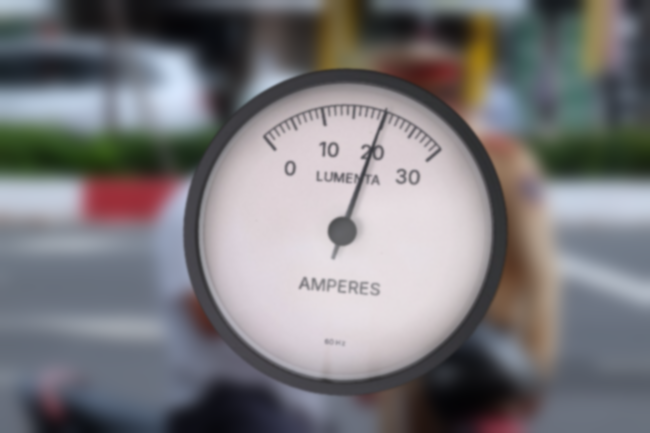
20 (A)
